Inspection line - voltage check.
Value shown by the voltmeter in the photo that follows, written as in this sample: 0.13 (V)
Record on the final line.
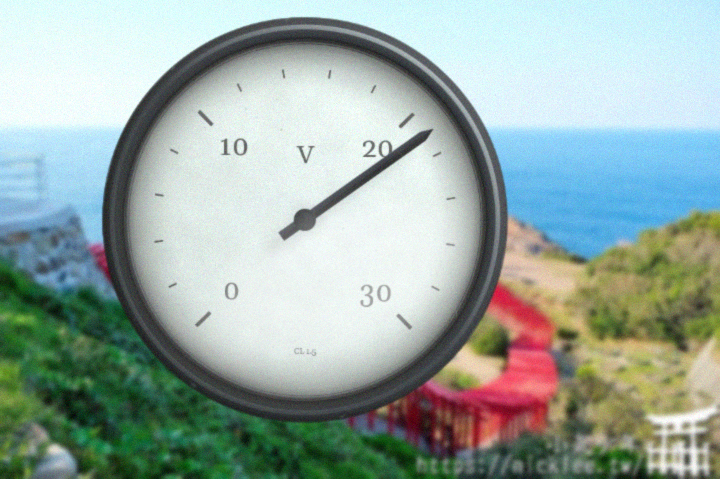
21 (V)
